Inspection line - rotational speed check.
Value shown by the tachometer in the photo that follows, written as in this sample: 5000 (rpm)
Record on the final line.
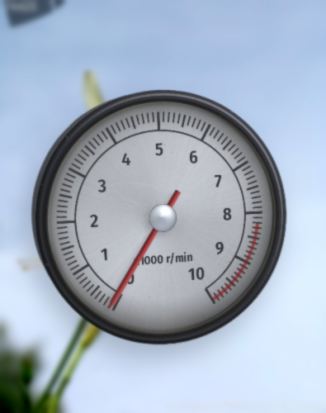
100 (rpm)
